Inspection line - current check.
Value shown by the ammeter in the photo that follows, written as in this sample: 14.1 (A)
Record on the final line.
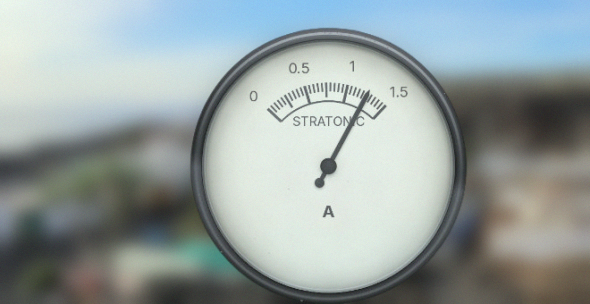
1.25 (A)
